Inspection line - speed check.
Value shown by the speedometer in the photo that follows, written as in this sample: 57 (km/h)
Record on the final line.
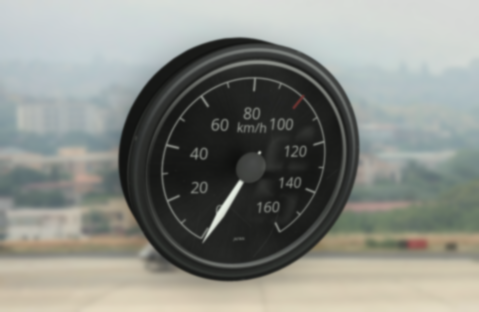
0 (km/h)
